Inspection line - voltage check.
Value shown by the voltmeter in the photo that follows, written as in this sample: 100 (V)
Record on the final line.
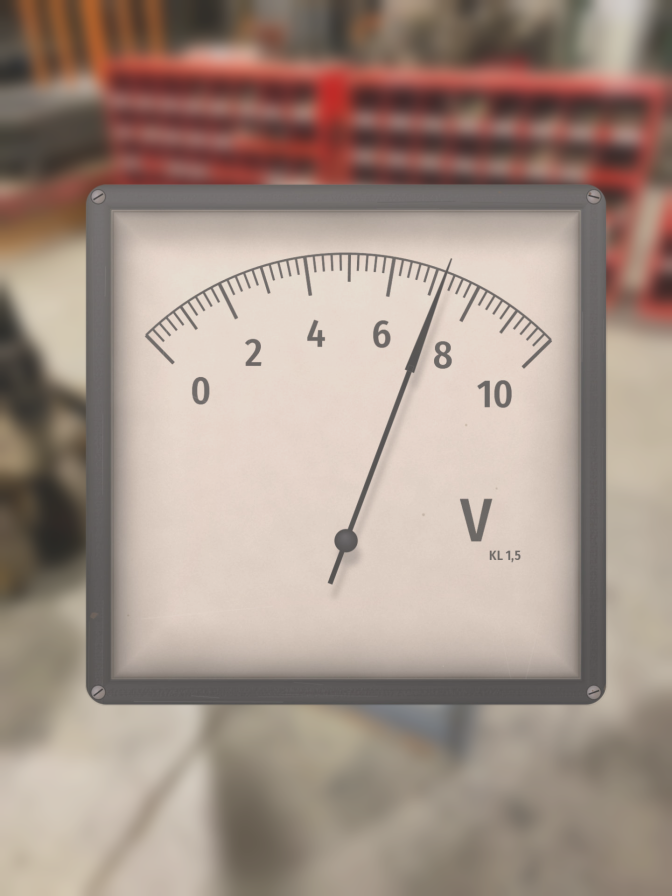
7.2 (V)
